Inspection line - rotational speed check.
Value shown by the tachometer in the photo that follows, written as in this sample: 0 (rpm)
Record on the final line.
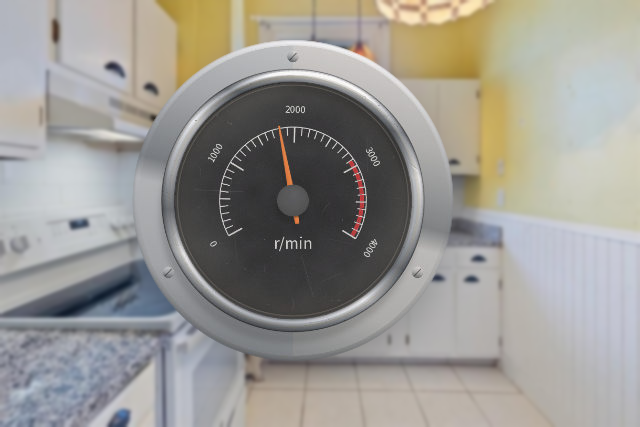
1800 (rpm)
